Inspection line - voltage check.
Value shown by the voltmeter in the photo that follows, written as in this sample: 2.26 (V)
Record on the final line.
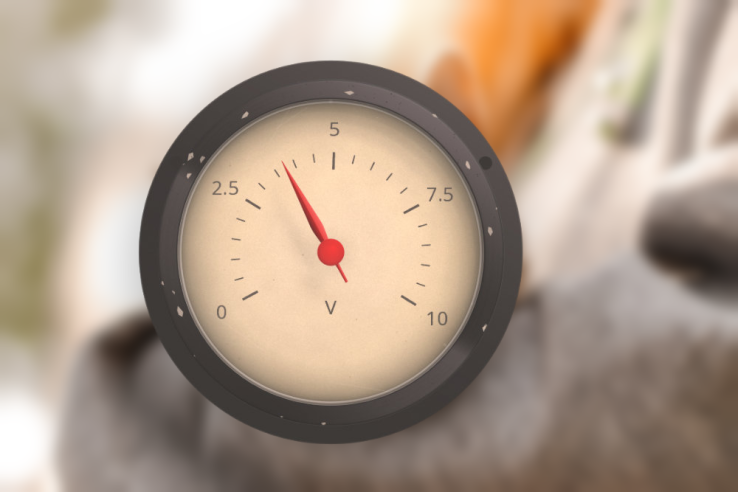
3.75 (V)
